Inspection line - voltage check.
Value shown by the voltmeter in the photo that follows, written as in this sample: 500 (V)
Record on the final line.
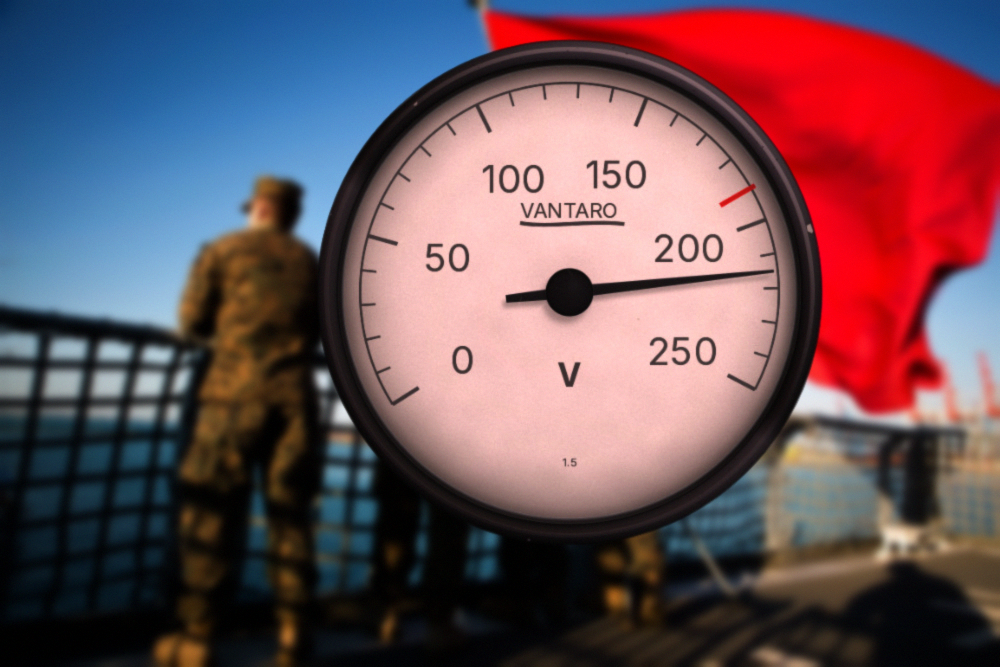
215 (V)
